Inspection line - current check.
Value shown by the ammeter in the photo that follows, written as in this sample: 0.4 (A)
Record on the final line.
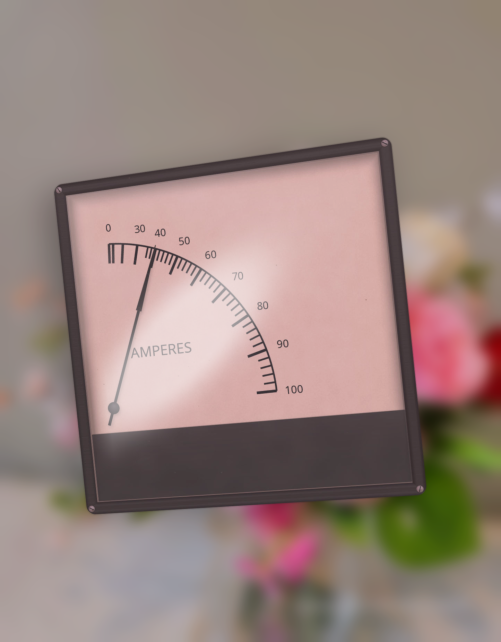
40 (A)
